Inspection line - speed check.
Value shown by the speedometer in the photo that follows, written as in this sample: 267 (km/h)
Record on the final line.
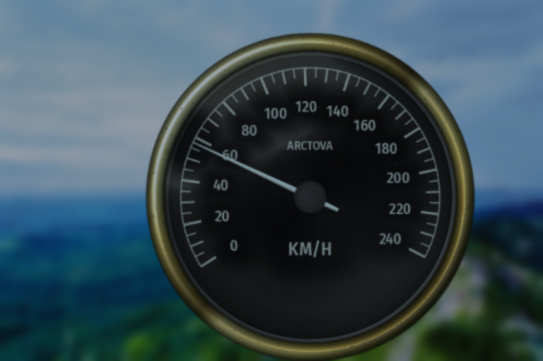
57.5 (km/h)
